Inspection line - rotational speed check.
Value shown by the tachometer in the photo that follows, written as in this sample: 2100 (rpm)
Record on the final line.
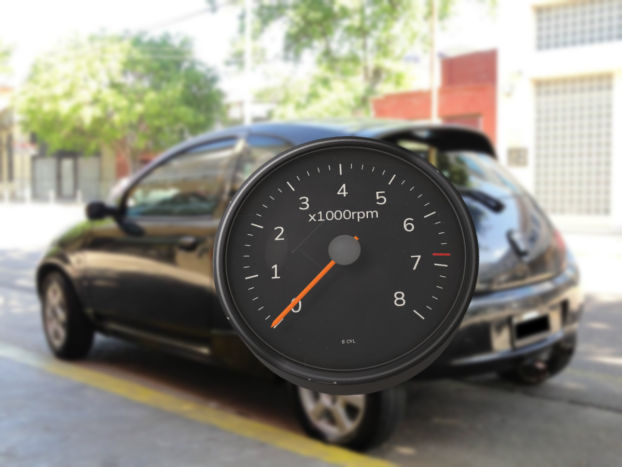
0 (rpm)
